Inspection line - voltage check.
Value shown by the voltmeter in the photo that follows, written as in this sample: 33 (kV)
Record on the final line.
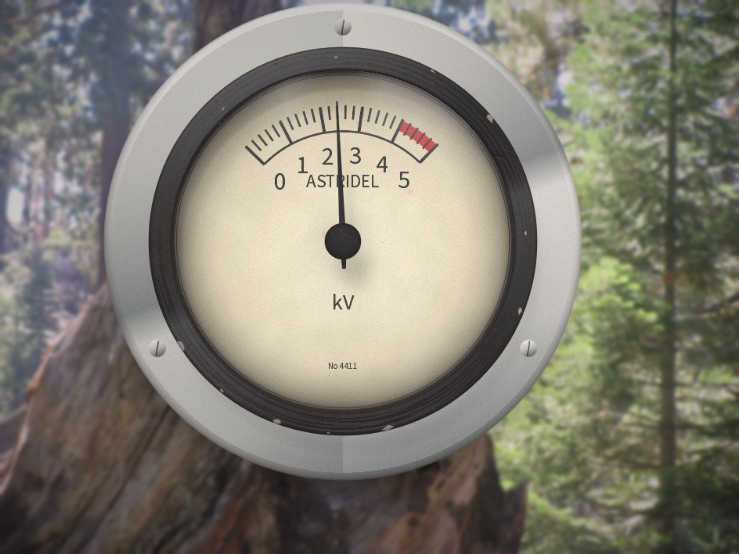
2.4 (kV)
